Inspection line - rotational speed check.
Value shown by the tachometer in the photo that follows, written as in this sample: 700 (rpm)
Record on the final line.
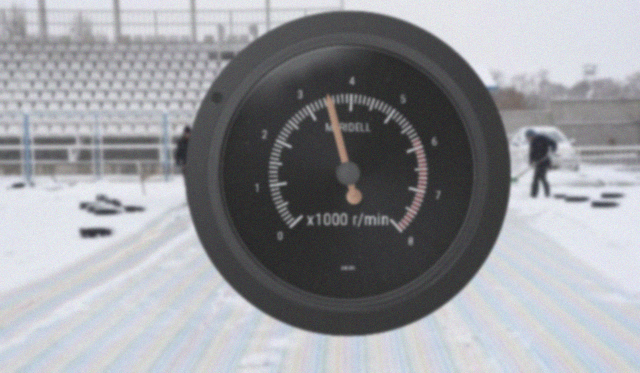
3500 (rpm)
